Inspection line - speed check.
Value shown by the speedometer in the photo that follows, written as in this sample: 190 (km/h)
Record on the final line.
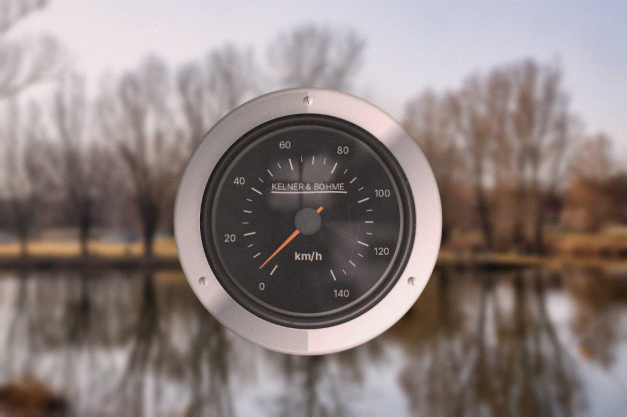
5 (km/h)
